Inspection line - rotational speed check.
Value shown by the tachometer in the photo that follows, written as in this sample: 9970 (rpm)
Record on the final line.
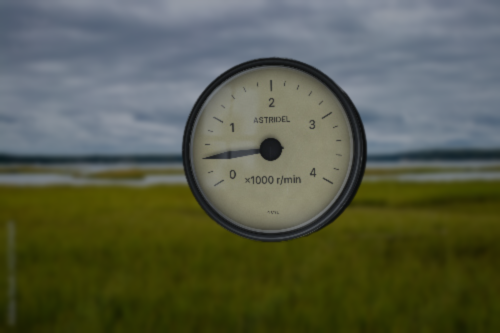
400 (rpm)
